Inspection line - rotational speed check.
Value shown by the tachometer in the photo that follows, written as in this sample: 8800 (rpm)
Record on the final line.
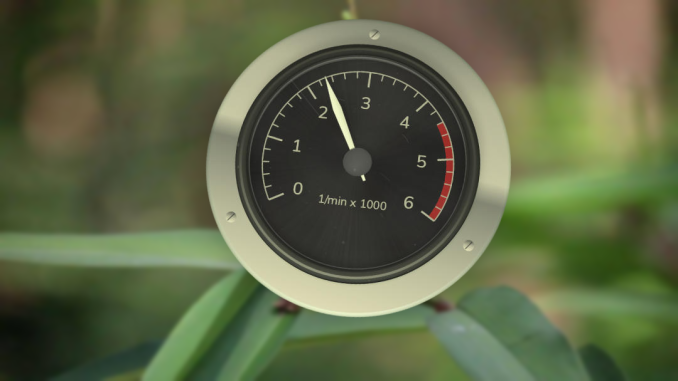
2300 (rpm)
